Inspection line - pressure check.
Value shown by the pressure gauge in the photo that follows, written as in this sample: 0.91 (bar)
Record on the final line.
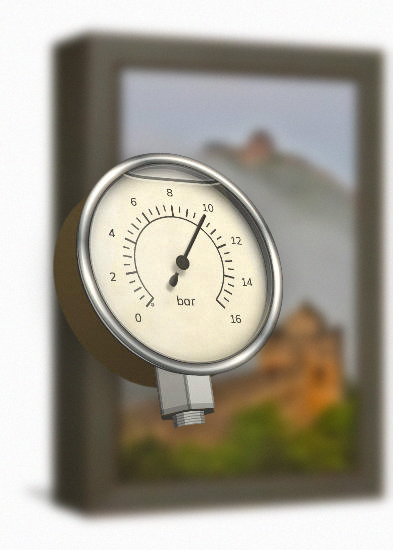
10 (bar)
